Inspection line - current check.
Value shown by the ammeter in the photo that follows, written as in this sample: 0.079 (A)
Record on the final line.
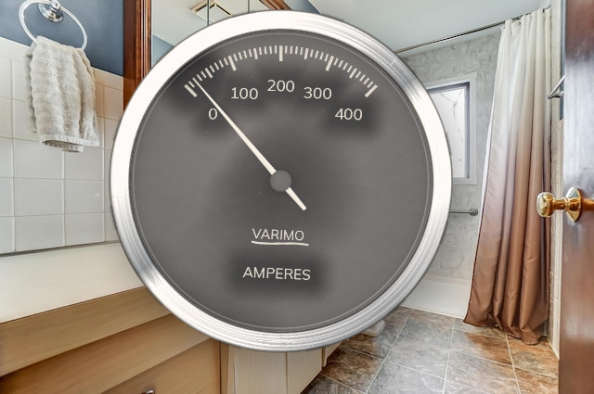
20 (A)
